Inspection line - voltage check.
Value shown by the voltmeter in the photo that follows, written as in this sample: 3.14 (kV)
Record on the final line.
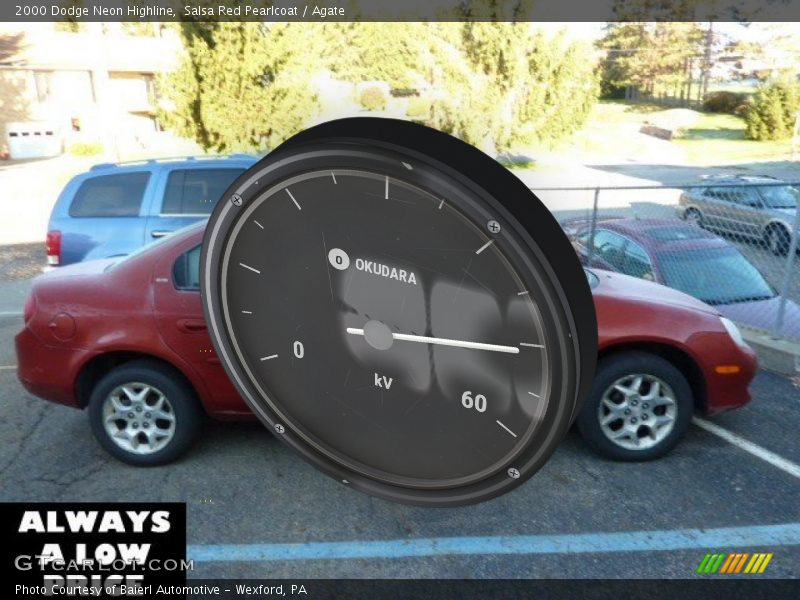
50 (kV)
